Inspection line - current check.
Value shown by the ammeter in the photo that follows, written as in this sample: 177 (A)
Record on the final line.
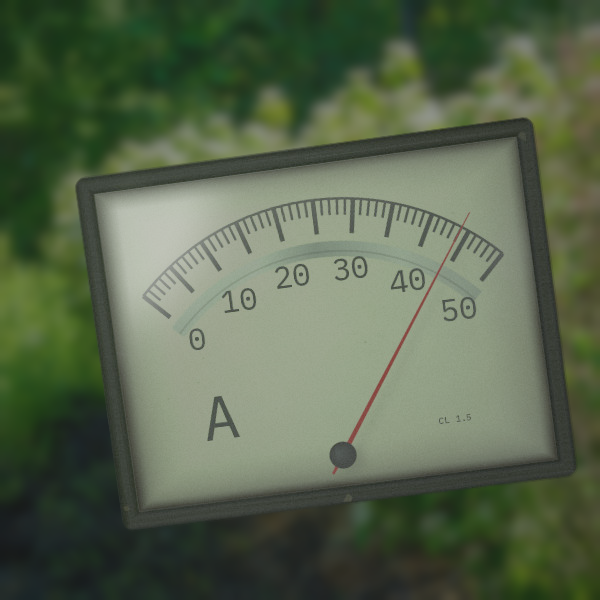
44 (A)
